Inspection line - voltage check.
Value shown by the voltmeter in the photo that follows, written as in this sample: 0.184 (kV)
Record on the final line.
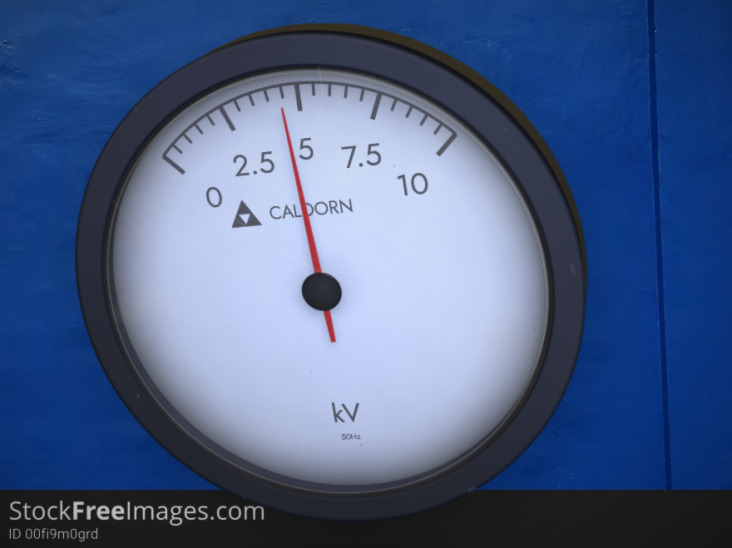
4.5 (kV)
